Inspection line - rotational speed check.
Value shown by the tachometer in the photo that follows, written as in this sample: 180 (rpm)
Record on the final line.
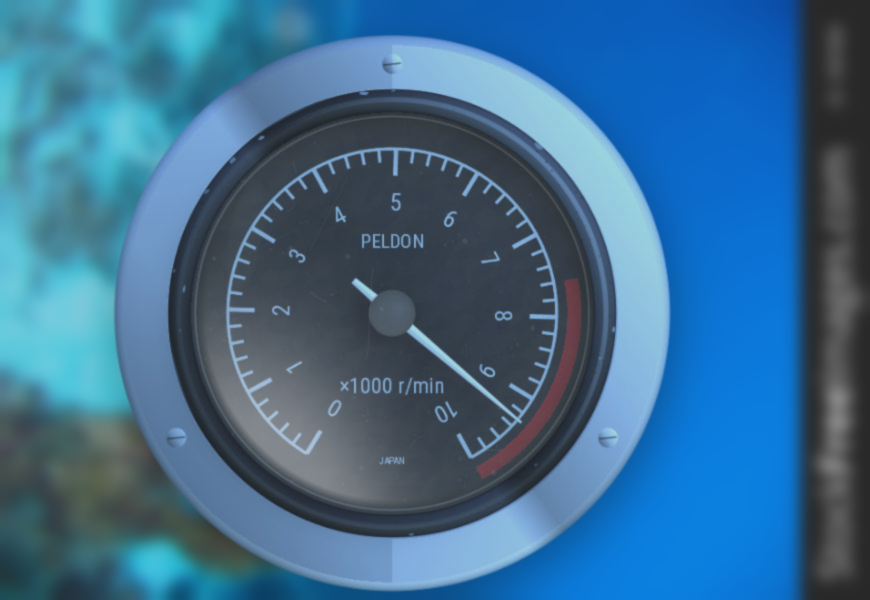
9300 (rpm)
